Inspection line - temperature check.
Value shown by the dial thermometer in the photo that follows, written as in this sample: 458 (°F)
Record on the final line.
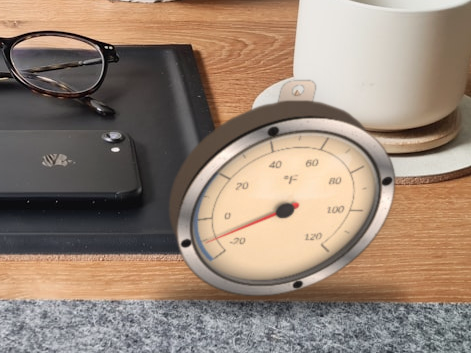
-10 (°F)
